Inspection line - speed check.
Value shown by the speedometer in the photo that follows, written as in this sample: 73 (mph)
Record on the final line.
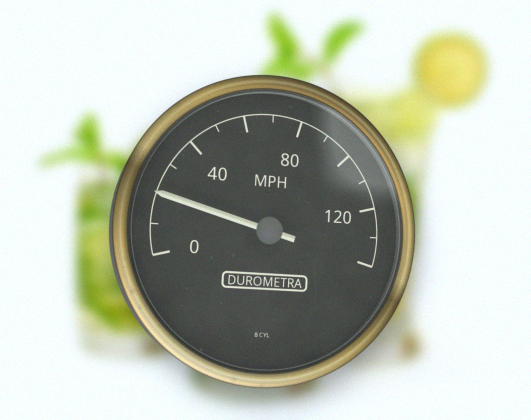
20 (mph)
